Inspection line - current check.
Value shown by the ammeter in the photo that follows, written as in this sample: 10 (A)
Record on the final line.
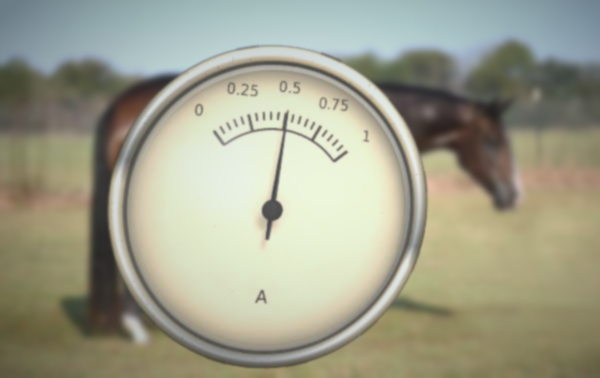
0.5 (A)
